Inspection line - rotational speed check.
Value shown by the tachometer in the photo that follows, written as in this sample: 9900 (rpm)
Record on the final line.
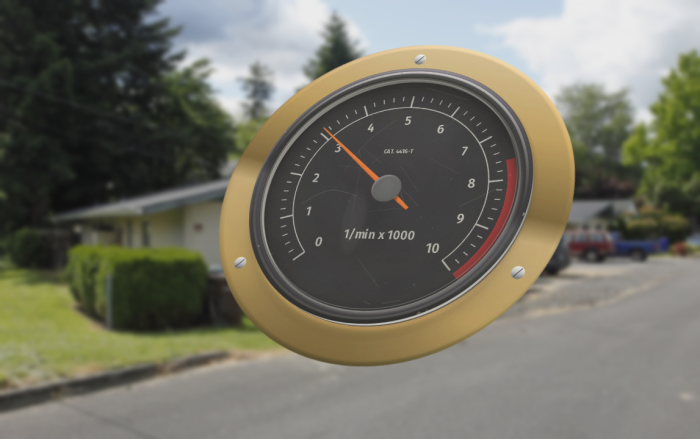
3100 (rpm)
